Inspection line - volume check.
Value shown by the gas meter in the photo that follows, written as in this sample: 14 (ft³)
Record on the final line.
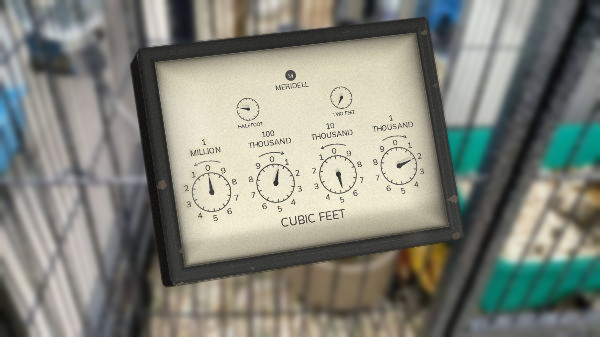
5200 (ft³)
